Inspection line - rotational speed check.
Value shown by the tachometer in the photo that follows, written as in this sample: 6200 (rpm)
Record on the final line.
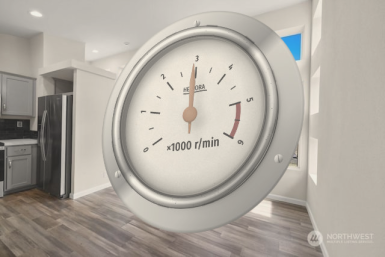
3000 (rpm)
